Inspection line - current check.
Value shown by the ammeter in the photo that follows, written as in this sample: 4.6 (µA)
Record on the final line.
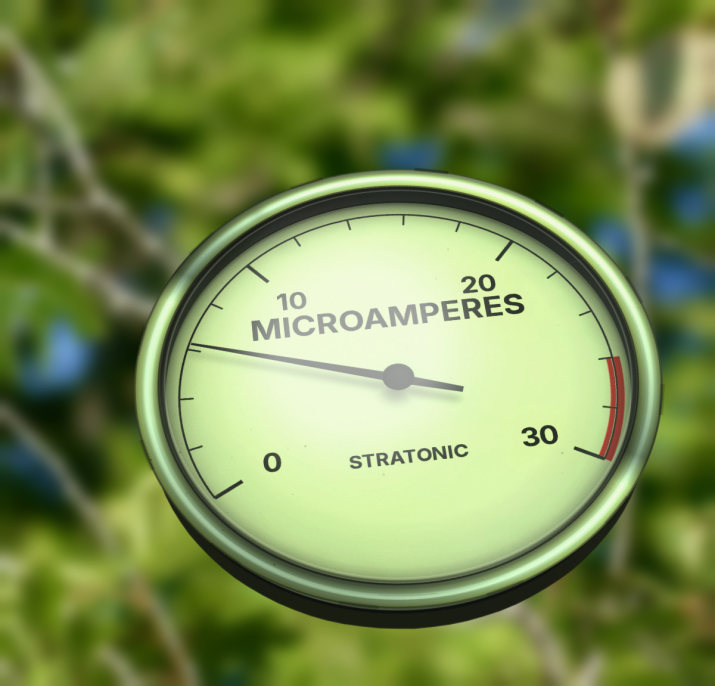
6 (µA)
